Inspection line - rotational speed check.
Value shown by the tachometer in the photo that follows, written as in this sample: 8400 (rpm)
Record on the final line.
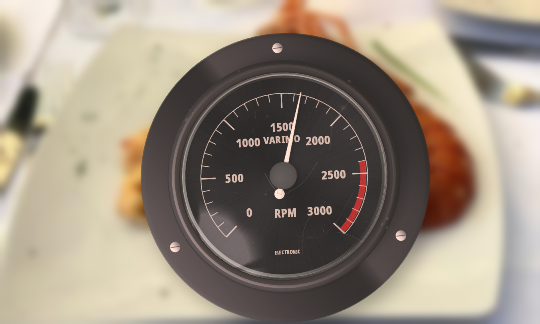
1650 (rpm)
